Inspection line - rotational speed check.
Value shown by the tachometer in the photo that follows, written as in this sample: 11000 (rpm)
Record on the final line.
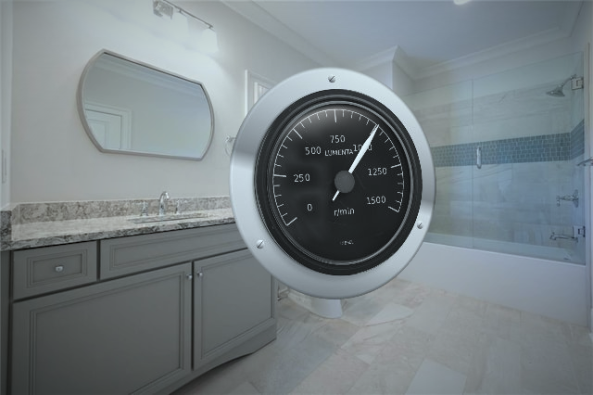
1000 (rpm)
